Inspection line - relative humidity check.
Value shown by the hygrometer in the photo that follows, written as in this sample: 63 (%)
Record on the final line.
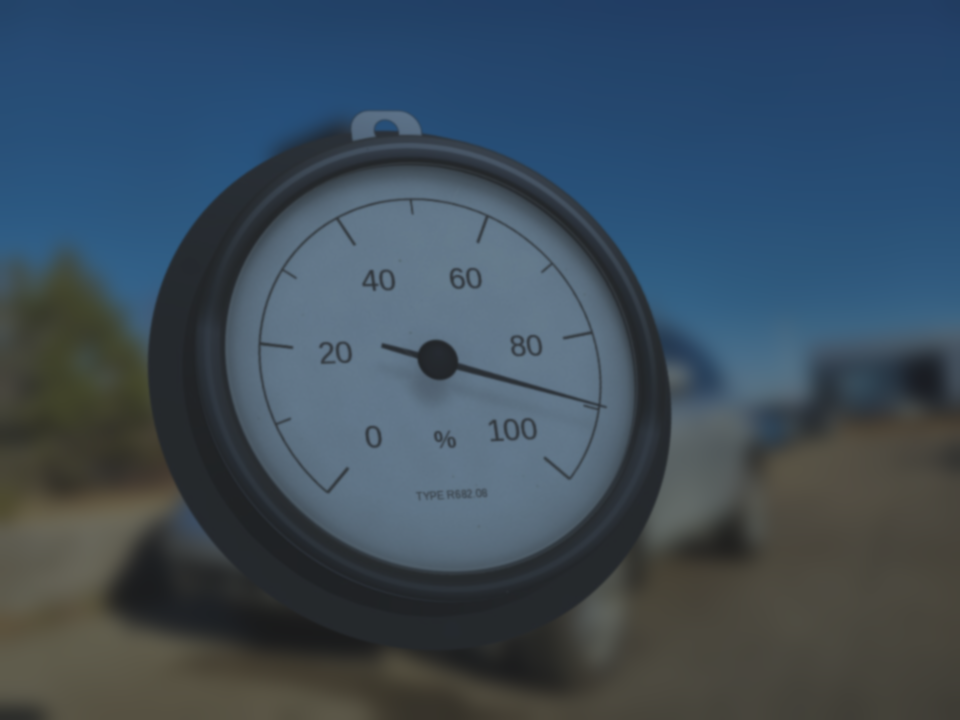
90 (%)
